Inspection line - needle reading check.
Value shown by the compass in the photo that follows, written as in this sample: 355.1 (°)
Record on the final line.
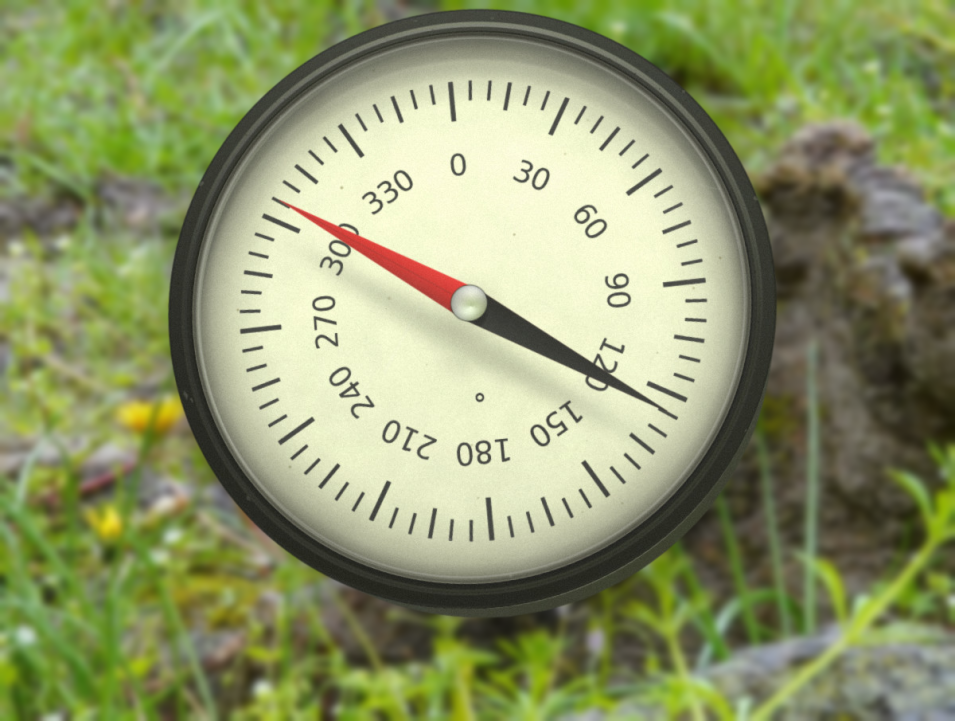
305 (°)
